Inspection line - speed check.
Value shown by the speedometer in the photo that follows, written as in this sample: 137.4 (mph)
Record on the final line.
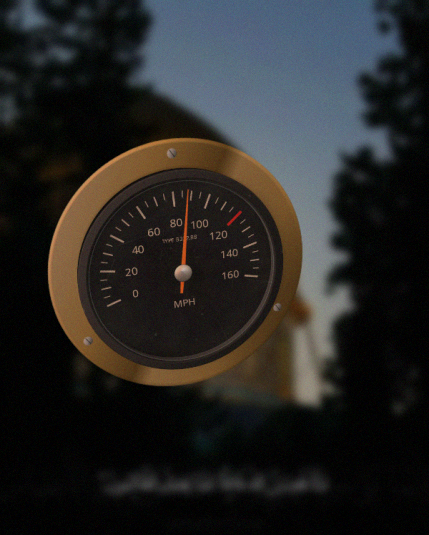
87.5 (mph)
